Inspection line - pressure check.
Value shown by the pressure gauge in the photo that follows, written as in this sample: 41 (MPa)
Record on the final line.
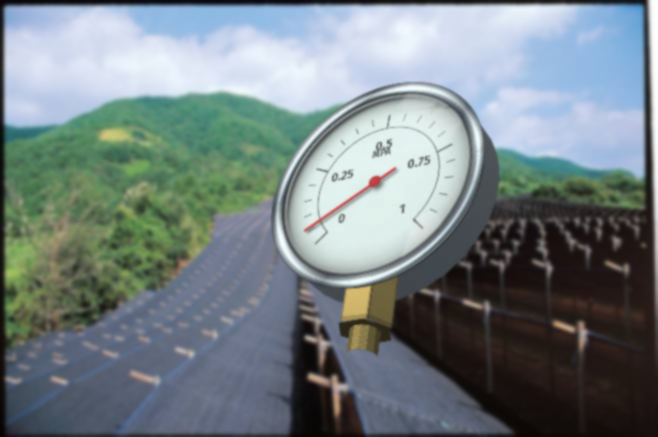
0.05 (MPa)
